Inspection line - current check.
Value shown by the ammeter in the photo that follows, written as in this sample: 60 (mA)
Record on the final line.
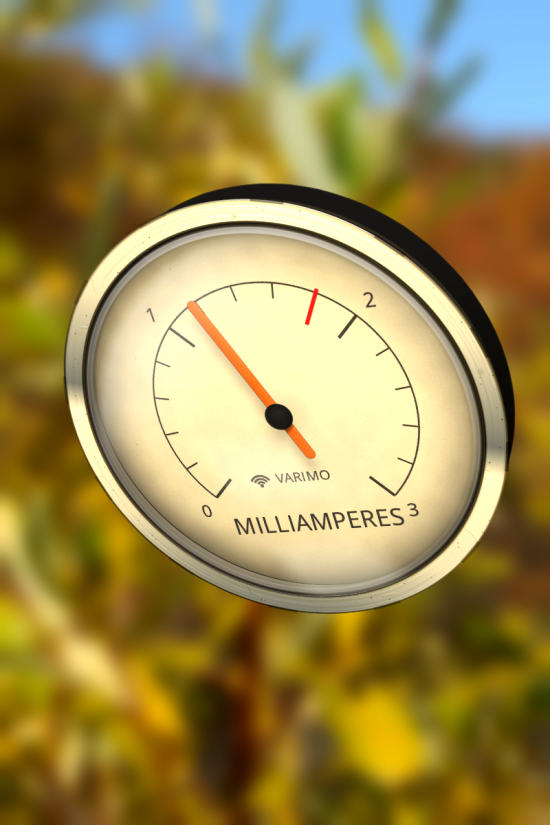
1.2 (mA)
